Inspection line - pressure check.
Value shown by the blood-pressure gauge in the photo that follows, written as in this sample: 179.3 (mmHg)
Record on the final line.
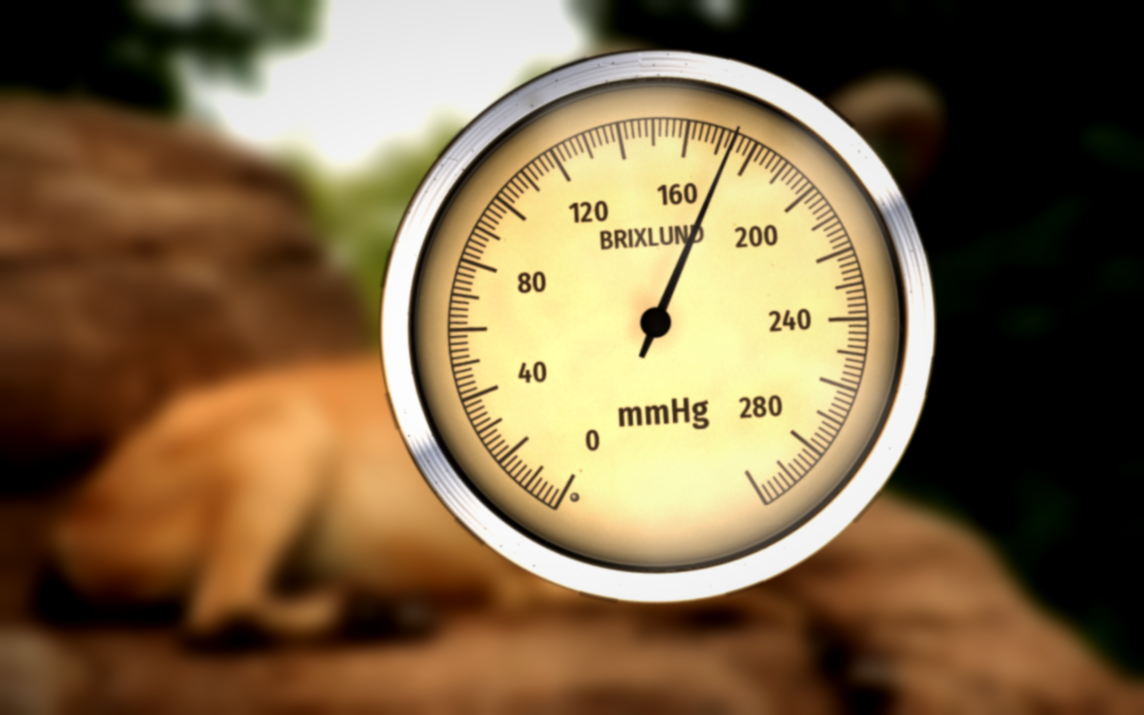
174 (mmHg)
